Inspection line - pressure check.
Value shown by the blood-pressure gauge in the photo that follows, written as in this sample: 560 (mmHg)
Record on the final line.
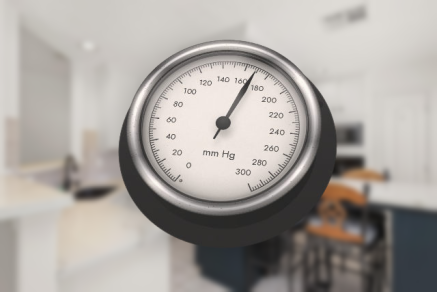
170 (mmHg)
